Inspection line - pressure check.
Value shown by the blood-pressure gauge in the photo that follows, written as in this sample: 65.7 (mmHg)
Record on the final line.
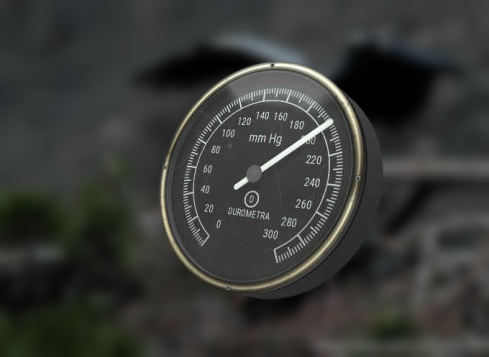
200 (mmHg)
